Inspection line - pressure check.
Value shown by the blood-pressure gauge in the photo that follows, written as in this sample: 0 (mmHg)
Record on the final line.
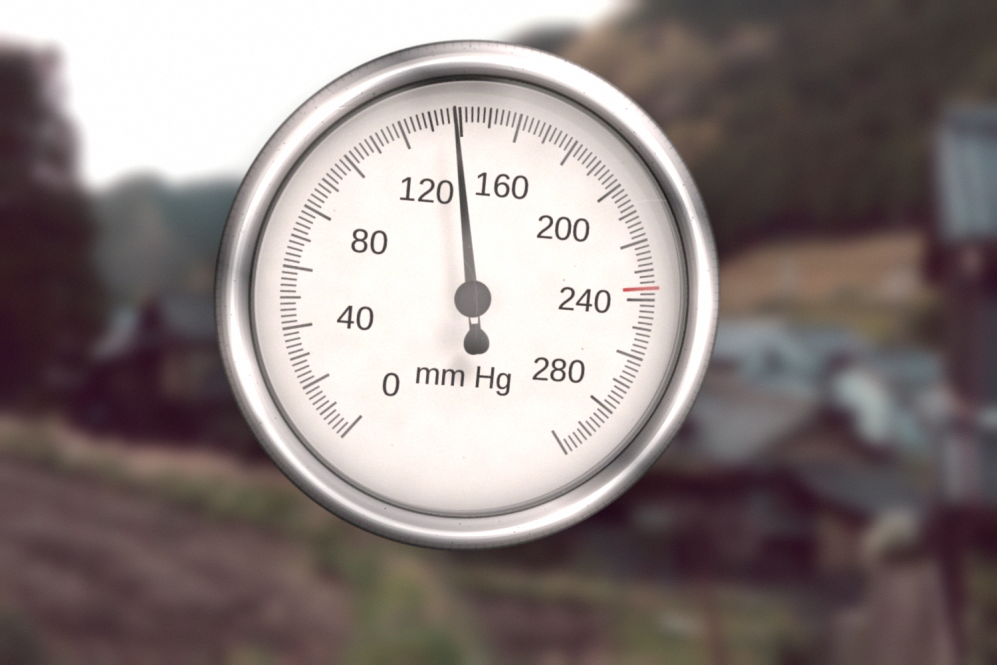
138 (mmHg)
